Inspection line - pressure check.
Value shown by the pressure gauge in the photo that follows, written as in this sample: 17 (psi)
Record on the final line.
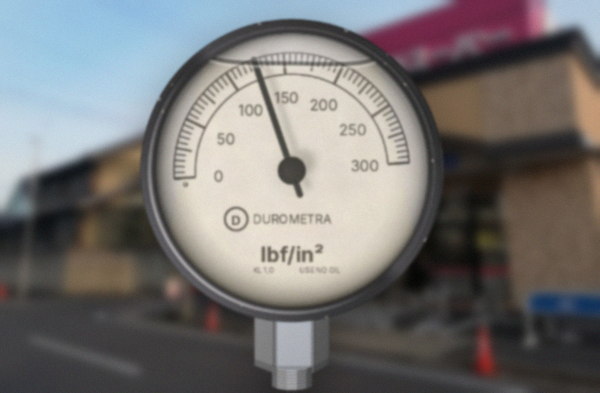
125 (psi)
